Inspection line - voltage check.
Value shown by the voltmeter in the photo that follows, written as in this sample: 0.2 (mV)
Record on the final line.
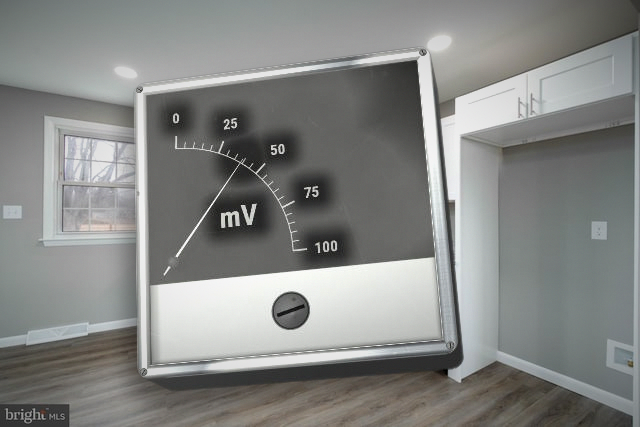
40 (mV)
